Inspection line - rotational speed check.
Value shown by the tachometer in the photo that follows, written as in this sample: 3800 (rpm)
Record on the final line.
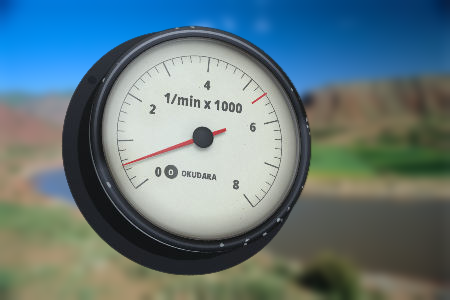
500 (rpm)
